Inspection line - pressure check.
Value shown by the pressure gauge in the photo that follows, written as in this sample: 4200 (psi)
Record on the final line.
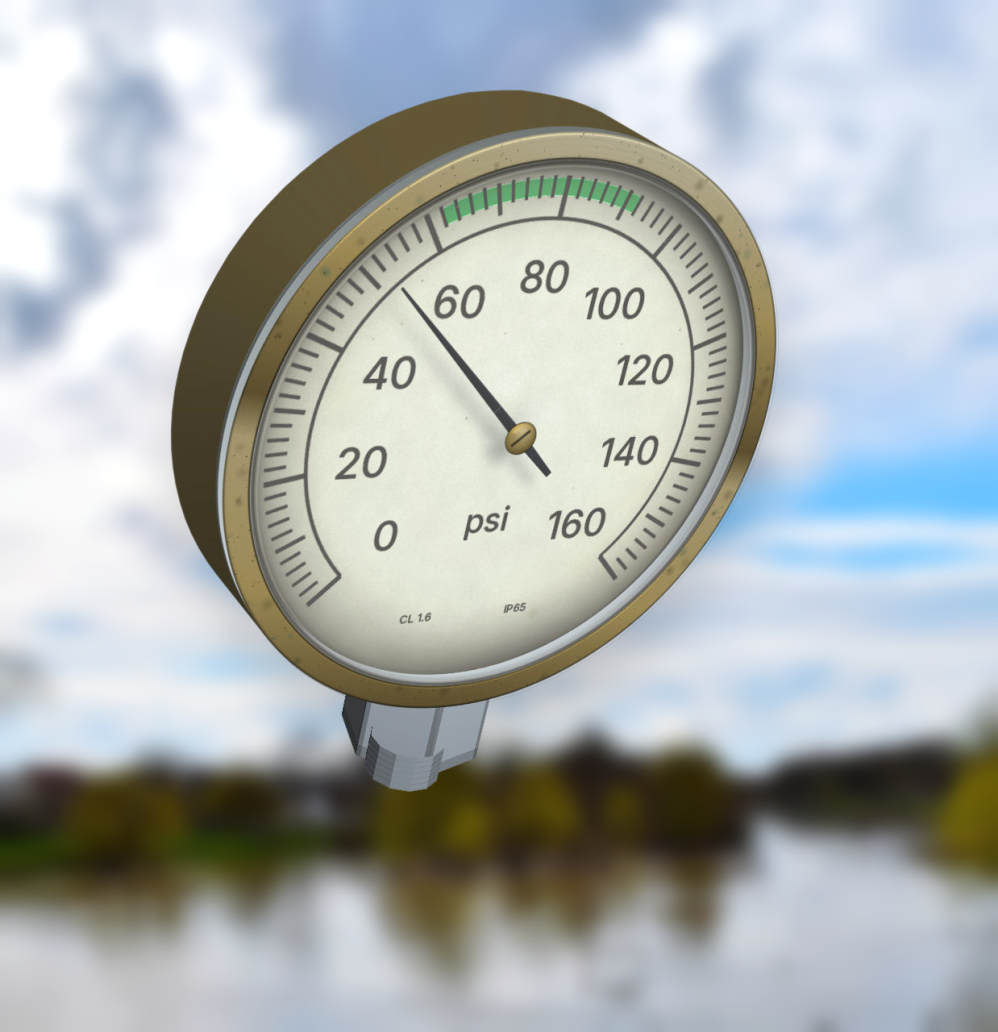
52 (psi)
